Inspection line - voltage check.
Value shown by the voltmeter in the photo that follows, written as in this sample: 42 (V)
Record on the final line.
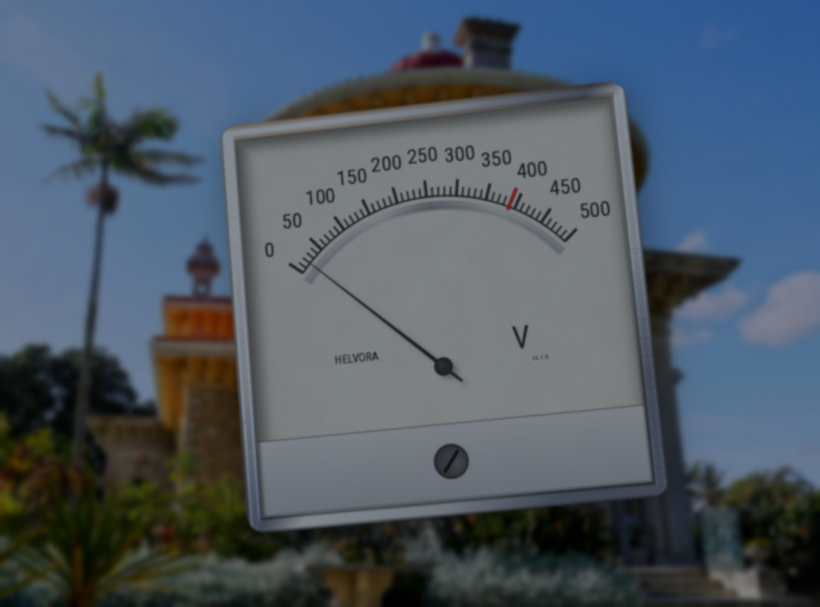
20 (V)
